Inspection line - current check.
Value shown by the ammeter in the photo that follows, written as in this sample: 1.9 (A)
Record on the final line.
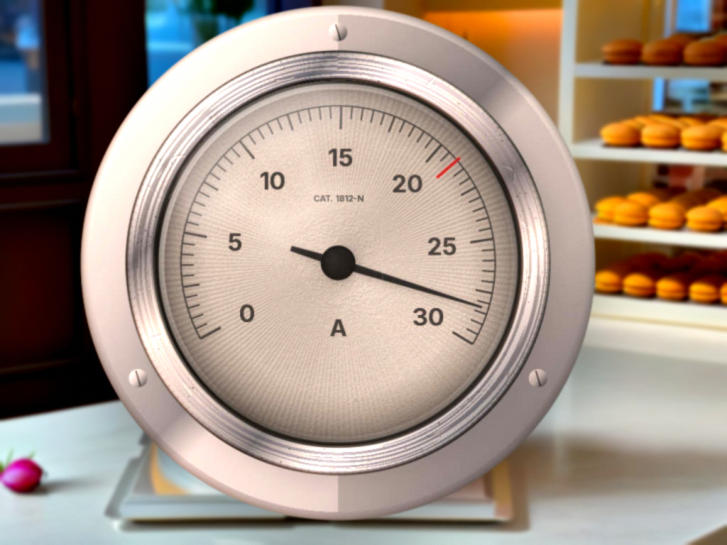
28.25 (A)
